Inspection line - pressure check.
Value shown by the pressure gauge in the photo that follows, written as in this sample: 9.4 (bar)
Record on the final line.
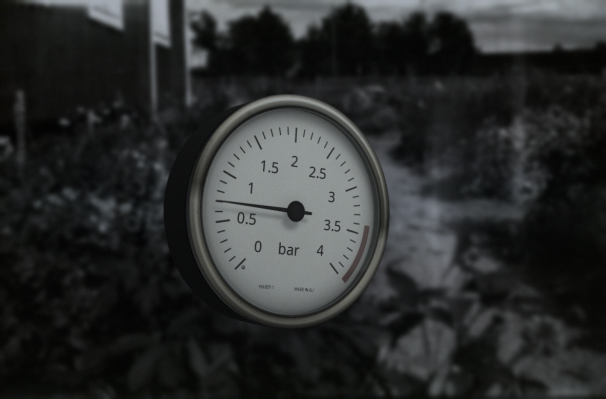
0.7 (bar)
